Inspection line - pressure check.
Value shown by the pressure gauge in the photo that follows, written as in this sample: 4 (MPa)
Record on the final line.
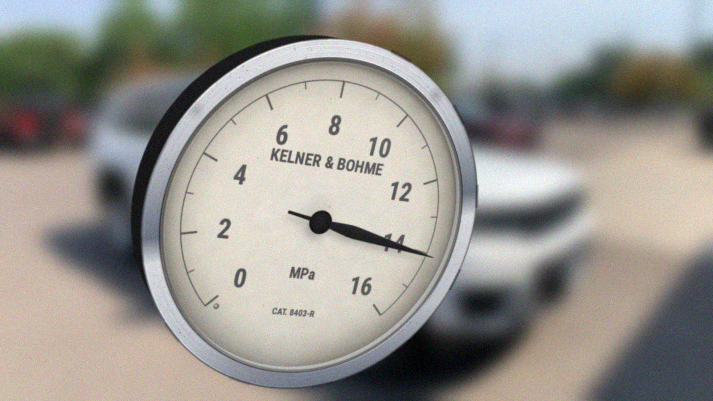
14 (MPa)
